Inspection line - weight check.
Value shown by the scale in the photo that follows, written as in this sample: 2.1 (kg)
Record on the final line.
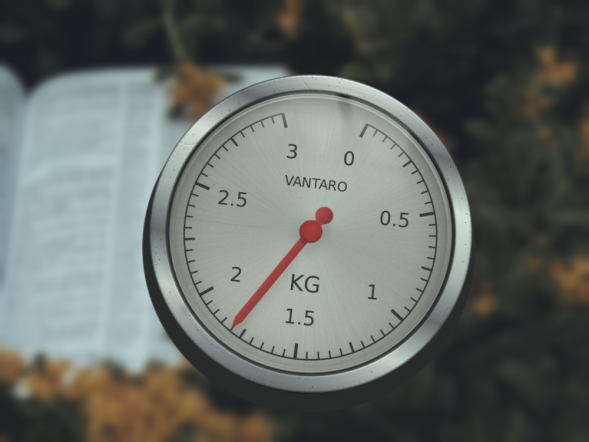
1.8 (kg)
